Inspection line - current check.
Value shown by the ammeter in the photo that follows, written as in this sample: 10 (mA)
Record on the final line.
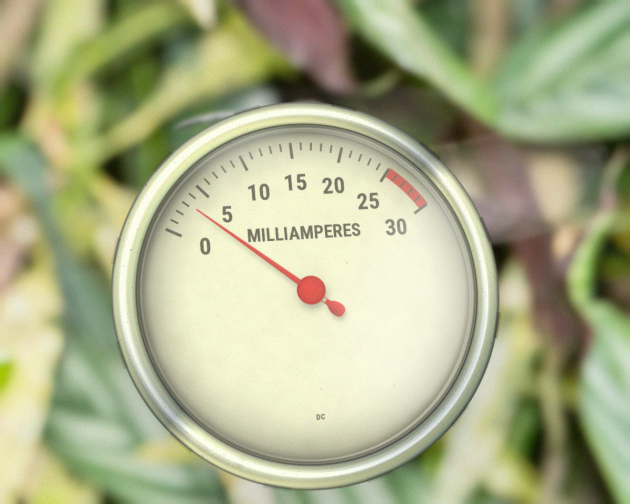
3 (mA)
